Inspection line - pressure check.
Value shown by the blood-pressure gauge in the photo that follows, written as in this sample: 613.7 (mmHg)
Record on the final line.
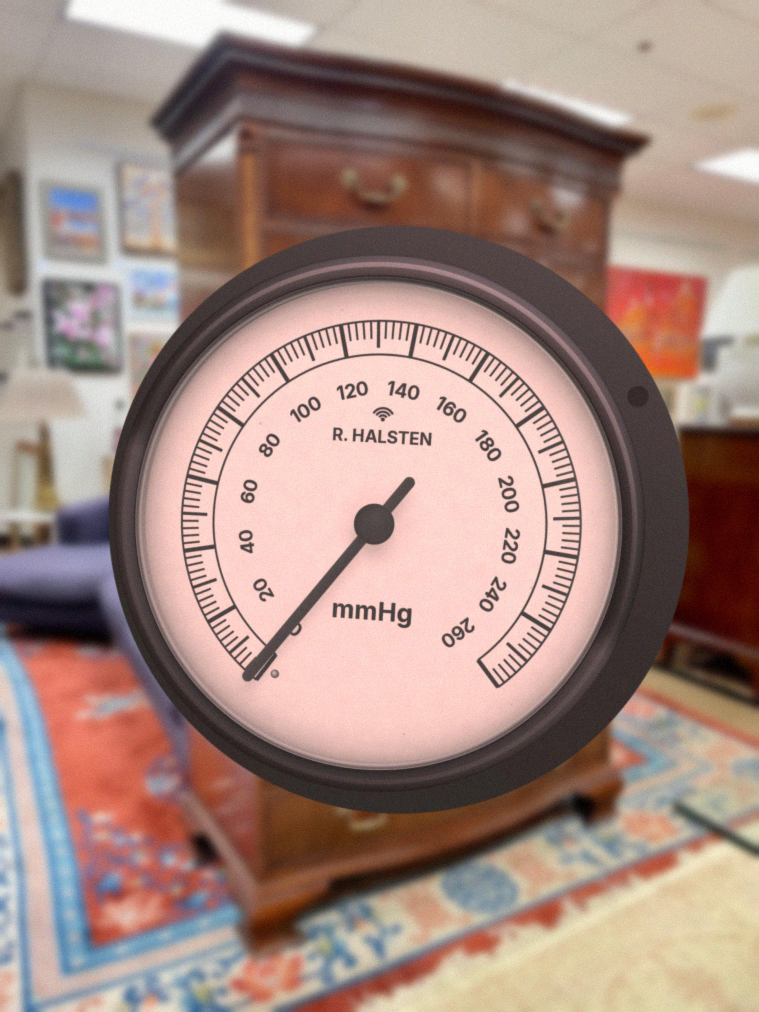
2 (mmHg)
